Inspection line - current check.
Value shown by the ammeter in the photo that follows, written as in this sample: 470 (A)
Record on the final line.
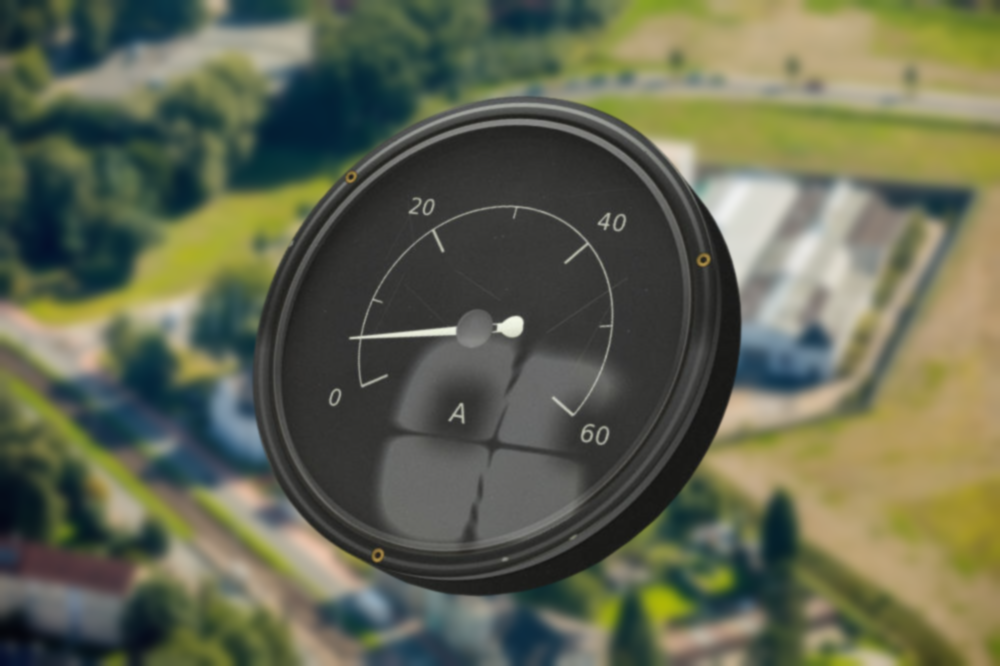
5 (A)
